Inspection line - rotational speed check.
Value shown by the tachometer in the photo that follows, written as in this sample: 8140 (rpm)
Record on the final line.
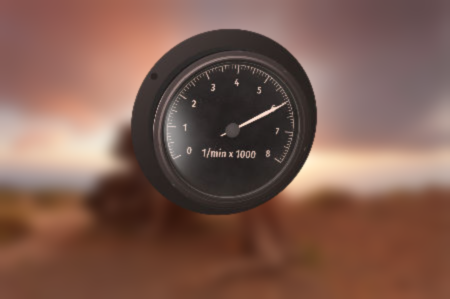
6000 (rpm)
